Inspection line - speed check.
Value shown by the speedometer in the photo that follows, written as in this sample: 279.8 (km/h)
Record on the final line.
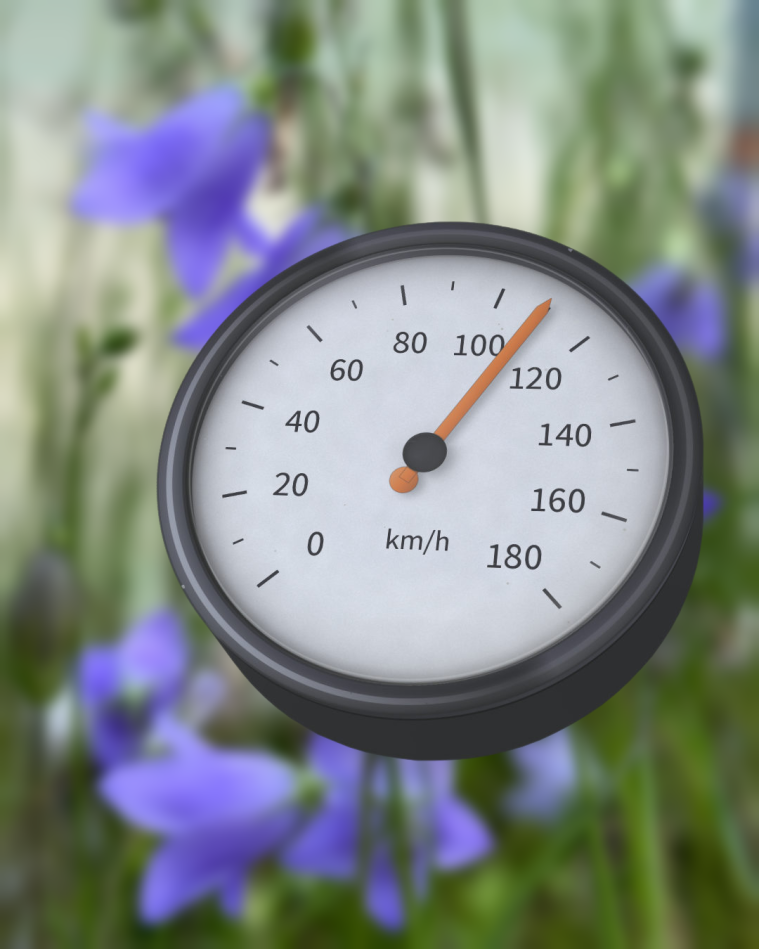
110 (km/h)
